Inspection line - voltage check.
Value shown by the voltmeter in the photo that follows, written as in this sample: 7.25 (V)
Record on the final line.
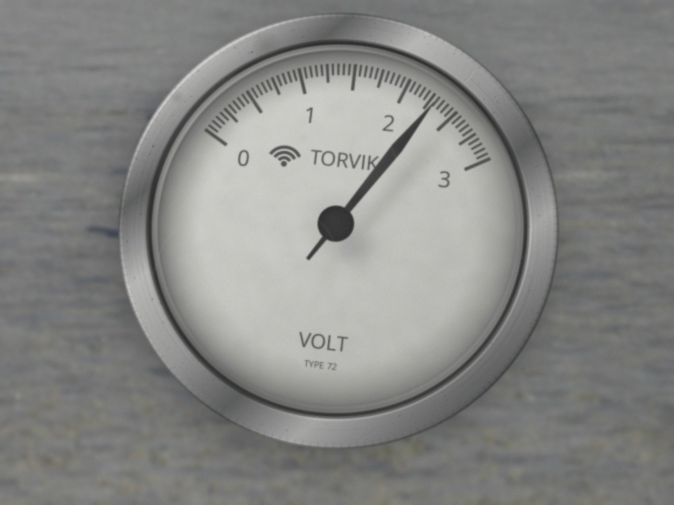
2.3 (V)
